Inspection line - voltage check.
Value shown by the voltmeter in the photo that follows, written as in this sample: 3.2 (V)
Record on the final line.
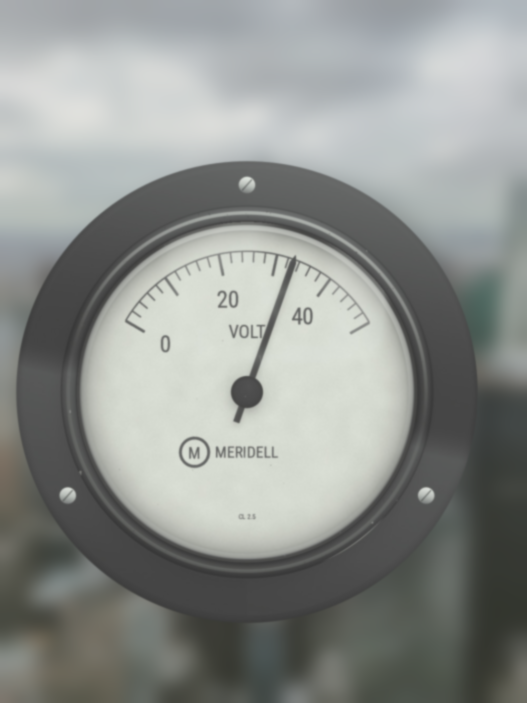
33 (V)
